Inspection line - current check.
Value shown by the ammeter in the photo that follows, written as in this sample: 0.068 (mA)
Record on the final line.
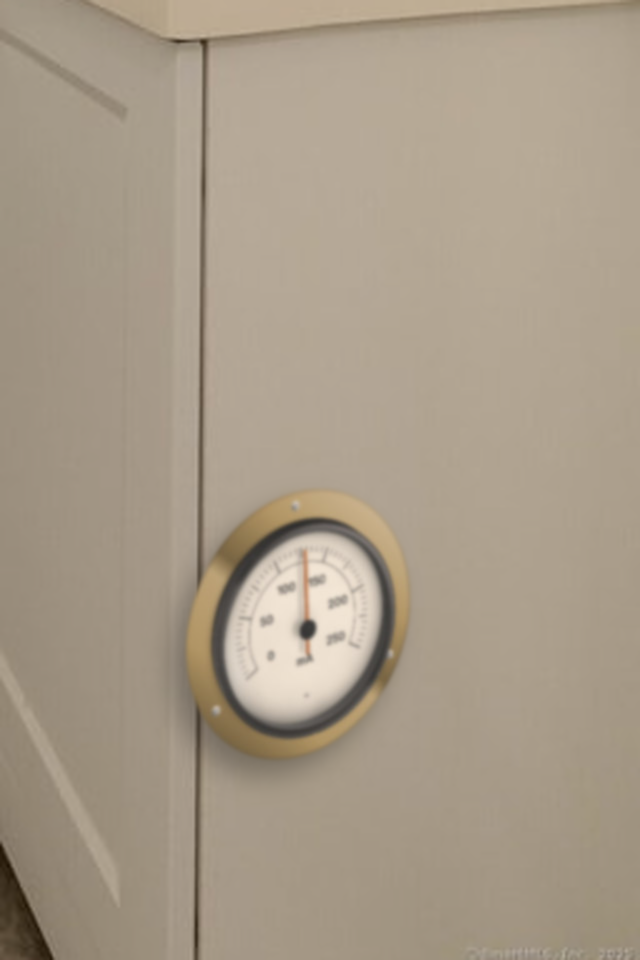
125 (mA)
